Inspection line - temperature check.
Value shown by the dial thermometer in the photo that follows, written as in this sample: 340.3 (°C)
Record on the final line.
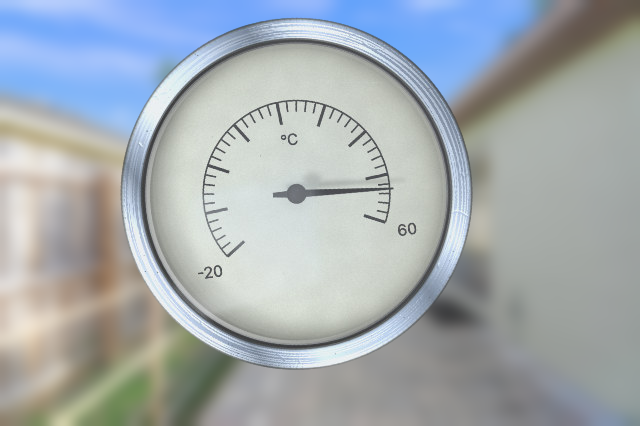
53 (°C)
